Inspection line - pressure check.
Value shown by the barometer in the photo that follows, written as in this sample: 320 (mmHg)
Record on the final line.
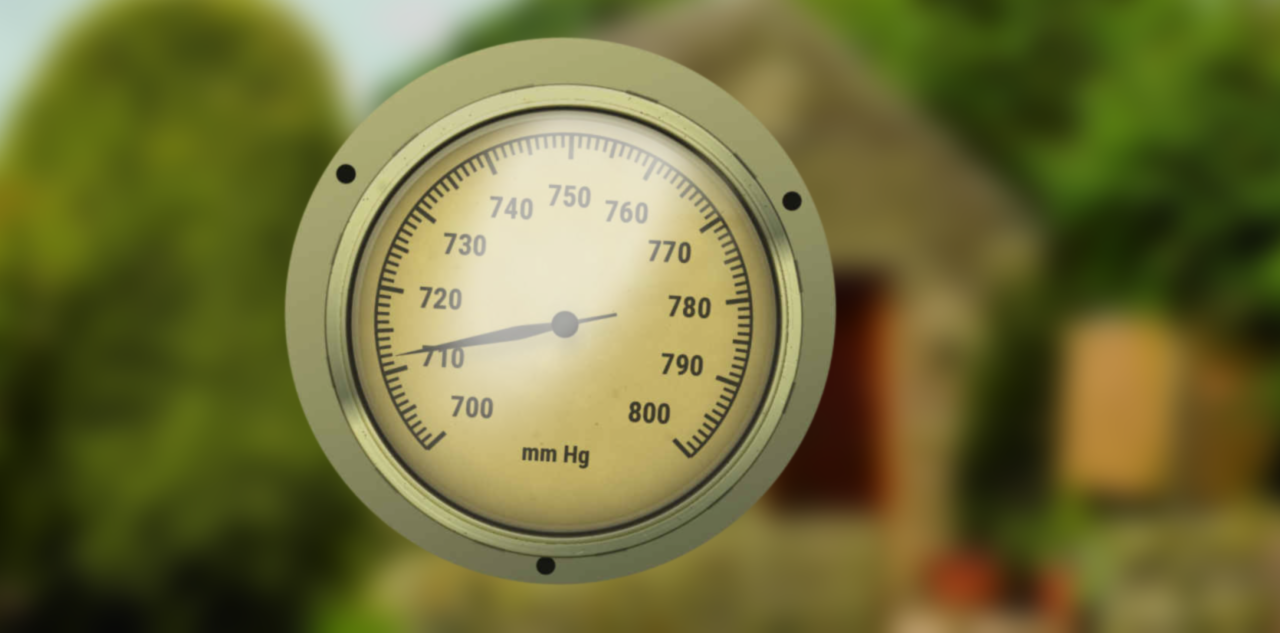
712 (mmHg)
